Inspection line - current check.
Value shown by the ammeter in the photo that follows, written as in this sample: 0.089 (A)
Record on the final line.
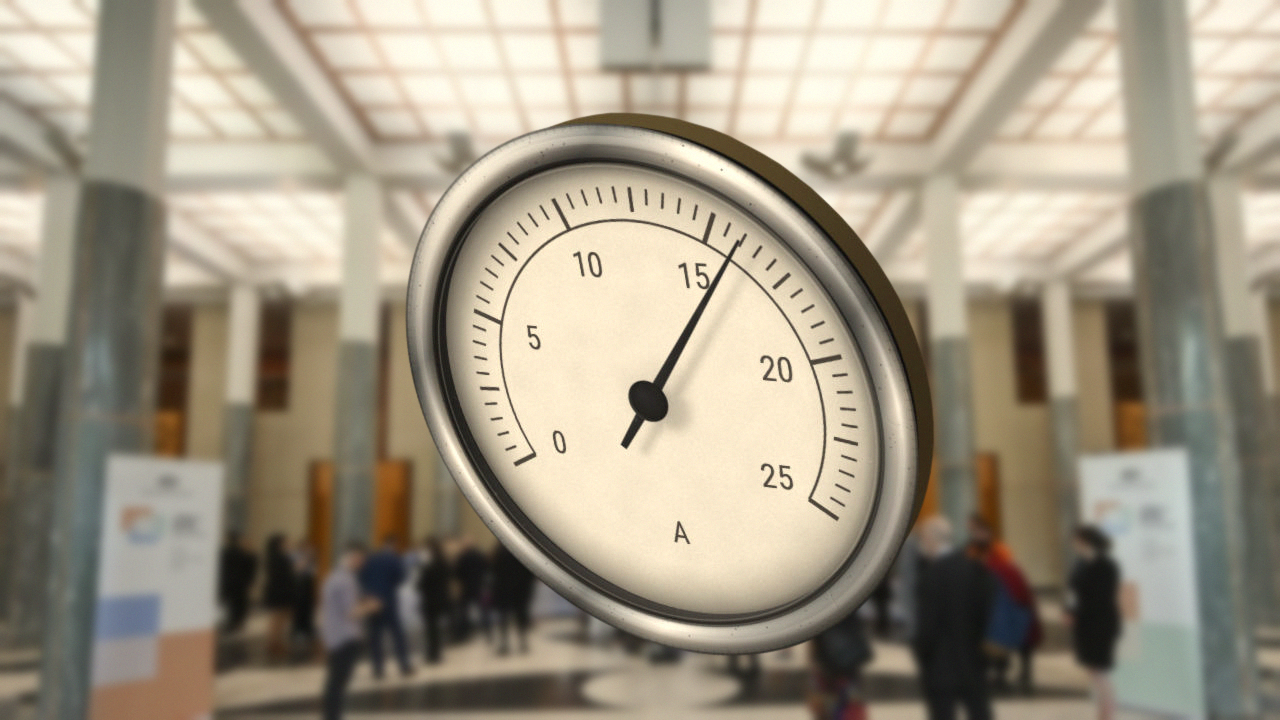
16 (A)
